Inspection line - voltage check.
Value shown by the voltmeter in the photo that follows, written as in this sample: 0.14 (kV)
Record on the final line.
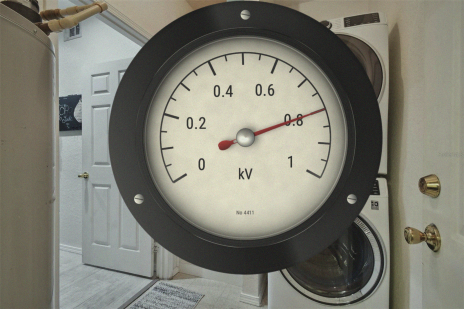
0.8 (kV)
